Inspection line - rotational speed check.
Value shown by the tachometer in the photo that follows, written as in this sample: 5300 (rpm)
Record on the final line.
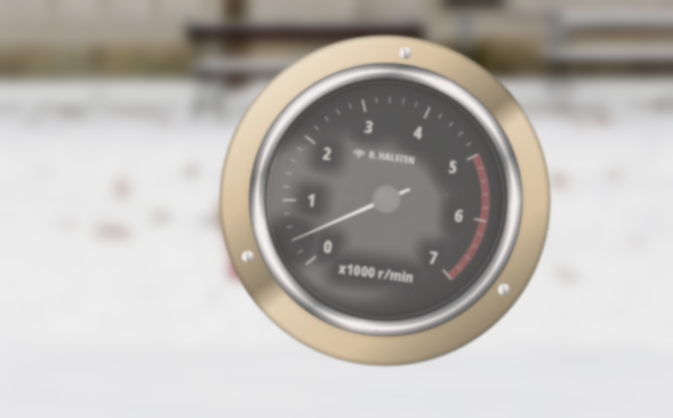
400 (rpm)
